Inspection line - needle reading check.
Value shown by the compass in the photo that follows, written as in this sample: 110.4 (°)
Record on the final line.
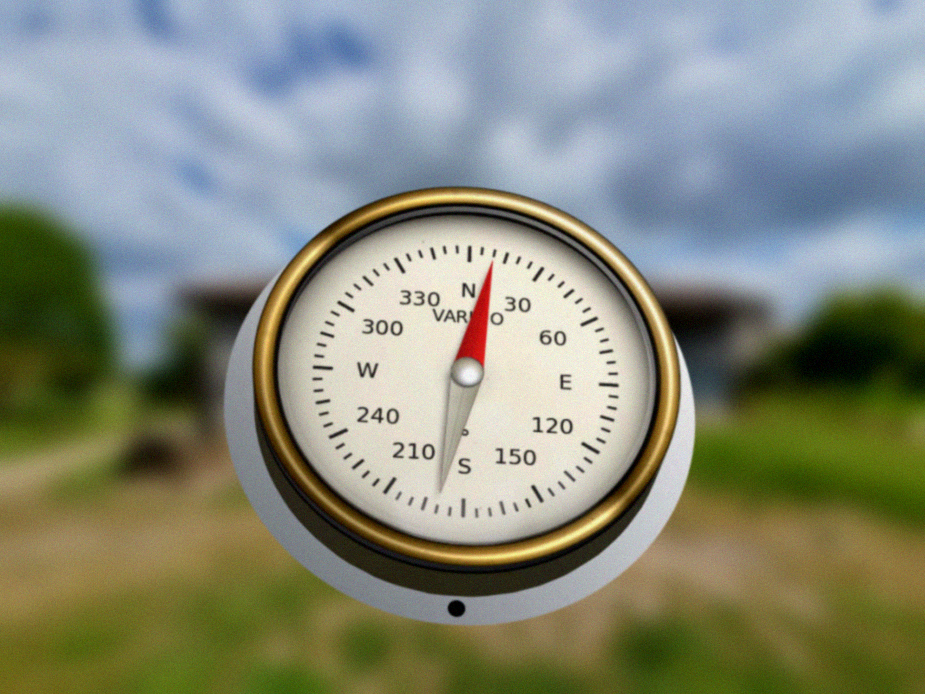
10 (°)
